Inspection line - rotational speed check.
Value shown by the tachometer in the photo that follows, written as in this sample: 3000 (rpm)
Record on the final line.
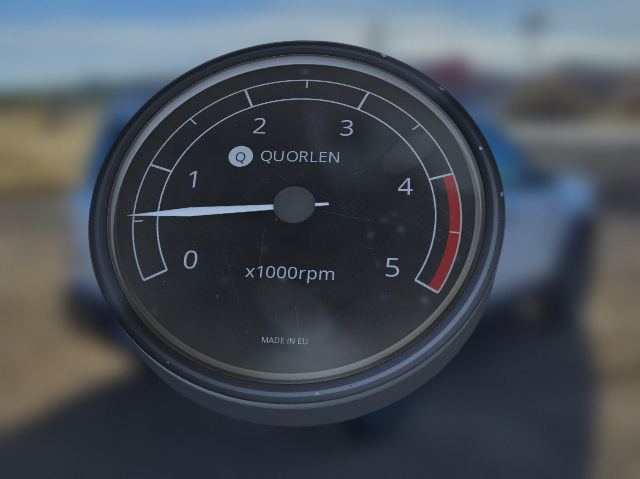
500 (rpm)
